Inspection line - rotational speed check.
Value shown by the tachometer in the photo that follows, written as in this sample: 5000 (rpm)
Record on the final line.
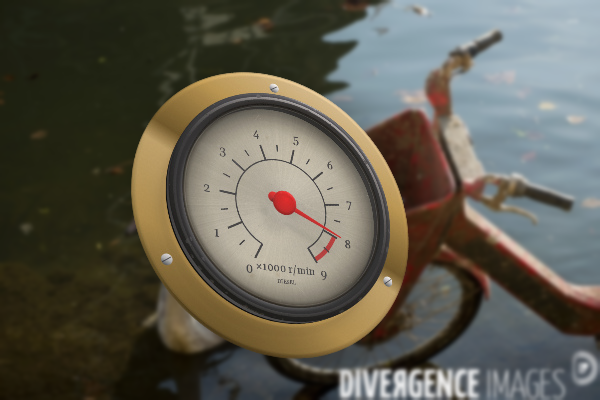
8000 (rpm)
